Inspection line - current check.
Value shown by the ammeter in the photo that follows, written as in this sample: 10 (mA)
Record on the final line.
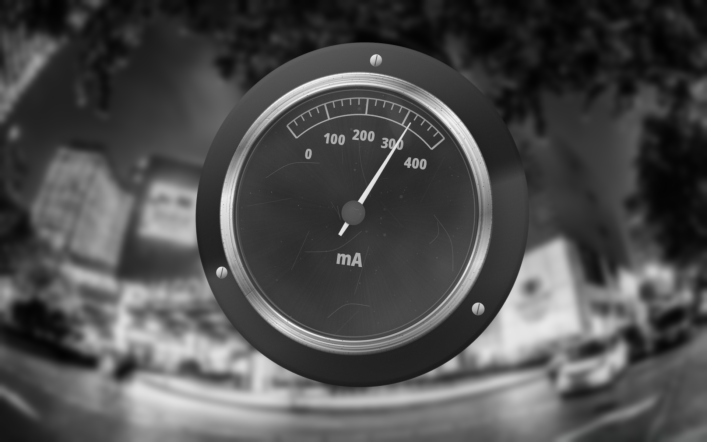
320 (mA)
